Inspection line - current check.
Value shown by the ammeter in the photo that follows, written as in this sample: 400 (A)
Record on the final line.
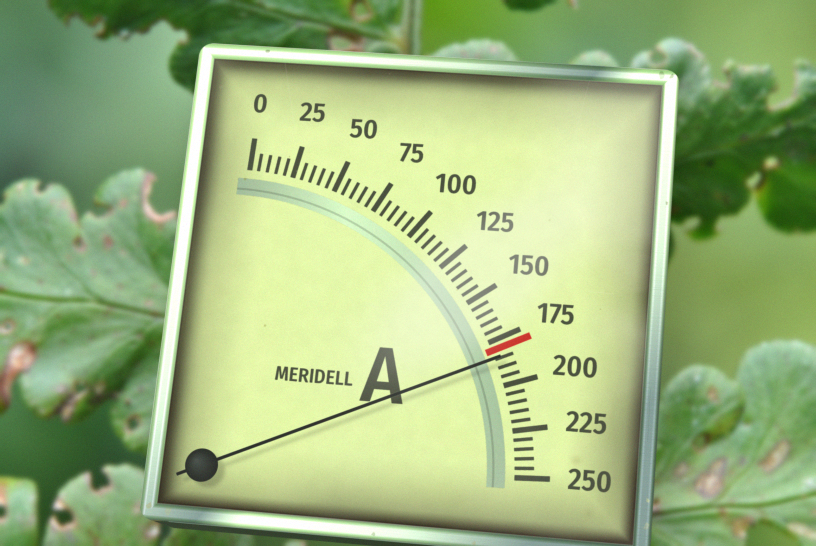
185 (A)
